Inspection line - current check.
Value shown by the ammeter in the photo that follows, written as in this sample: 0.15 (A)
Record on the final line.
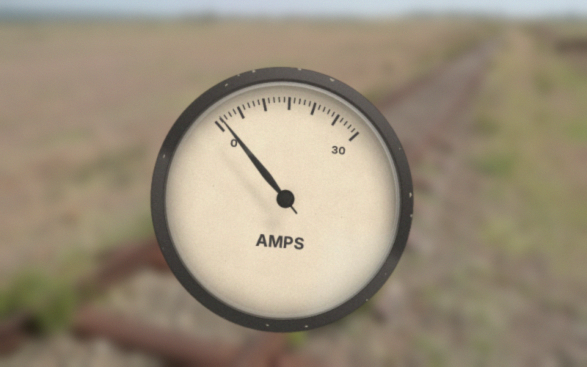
1 (A)
